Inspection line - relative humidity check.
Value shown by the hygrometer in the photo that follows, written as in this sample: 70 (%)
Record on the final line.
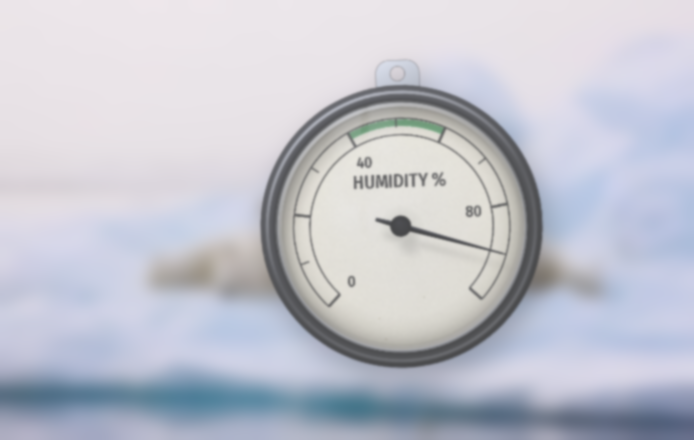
90 (%)
